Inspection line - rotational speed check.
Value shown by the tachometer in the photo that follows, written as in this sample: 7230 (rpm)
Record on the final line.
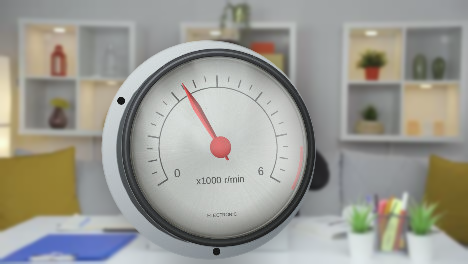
2250 (rpm)
